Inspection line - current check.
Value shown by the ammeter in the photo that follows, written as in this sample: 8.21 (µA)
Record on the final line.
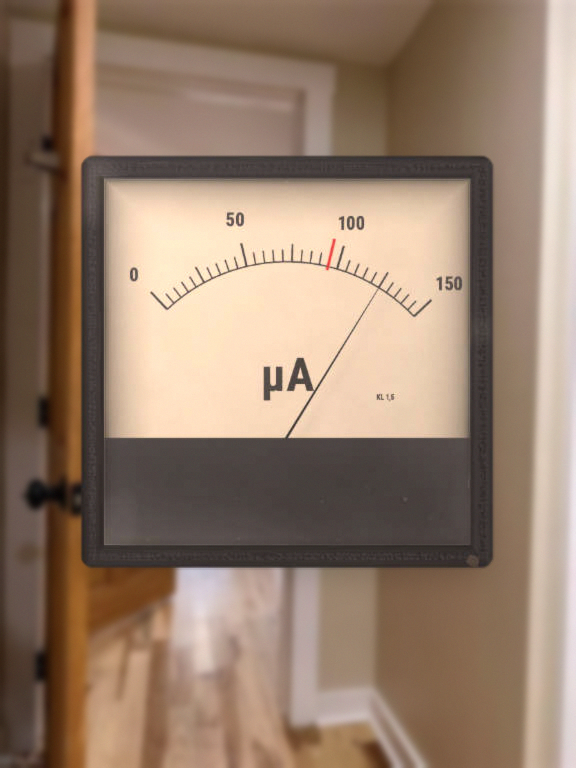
125 (µA)
